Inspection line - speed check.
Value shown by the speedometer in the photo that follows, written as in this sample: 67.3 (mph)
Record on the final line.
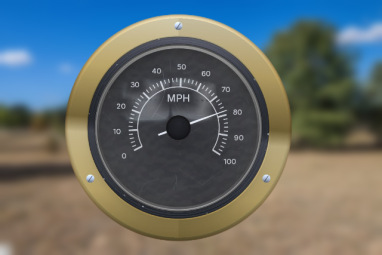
78 (mph)
